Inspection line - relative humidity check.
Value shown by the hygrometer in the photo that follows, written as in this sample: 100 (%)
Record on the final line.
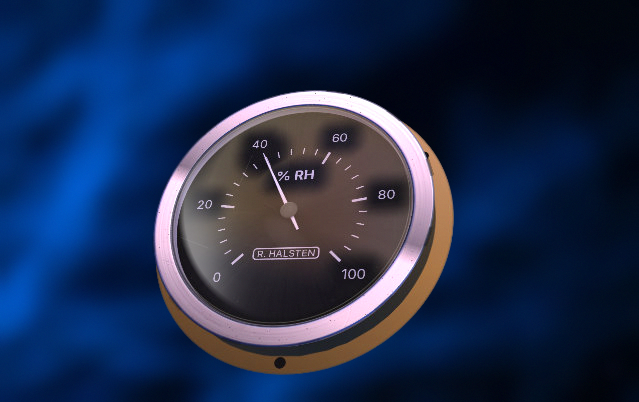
40 (%)
